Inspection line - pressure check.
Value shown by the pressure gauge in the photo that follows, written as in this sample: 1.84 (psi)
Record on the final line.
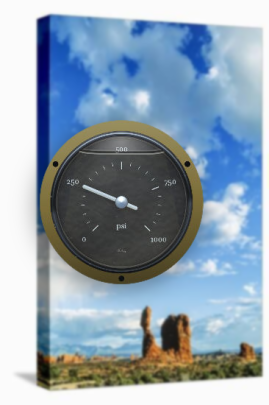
250 (psi)
